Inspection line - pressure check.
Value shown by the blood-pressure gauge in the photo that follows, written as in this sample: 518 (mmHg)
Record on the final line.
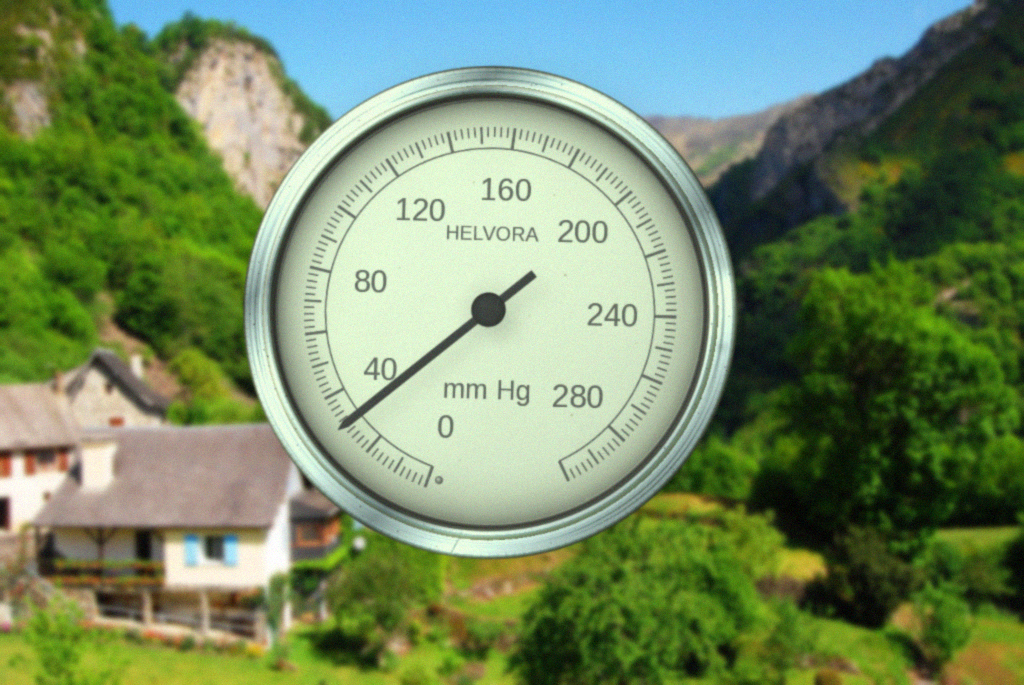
30 (mmHg)
